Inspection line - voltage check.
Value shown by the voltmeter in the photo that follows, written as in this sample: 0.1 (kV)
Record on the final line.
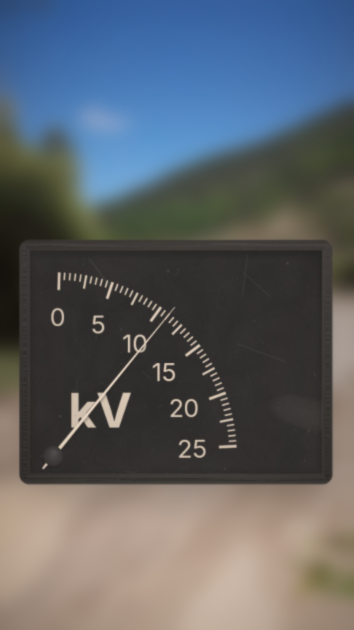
11 (kV)
